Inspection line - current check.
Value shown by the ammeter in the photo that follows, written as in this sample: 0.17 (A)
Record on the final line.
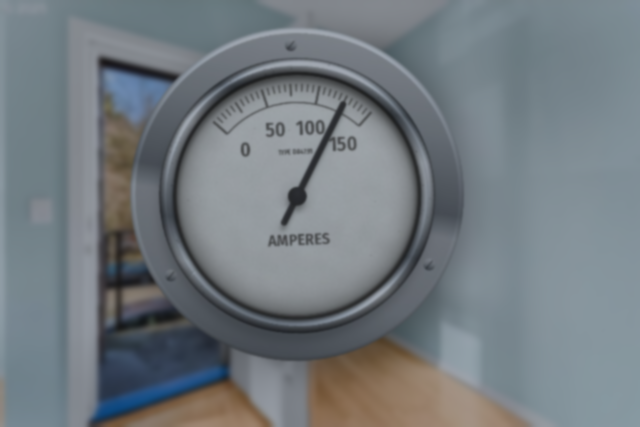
125 (A)
